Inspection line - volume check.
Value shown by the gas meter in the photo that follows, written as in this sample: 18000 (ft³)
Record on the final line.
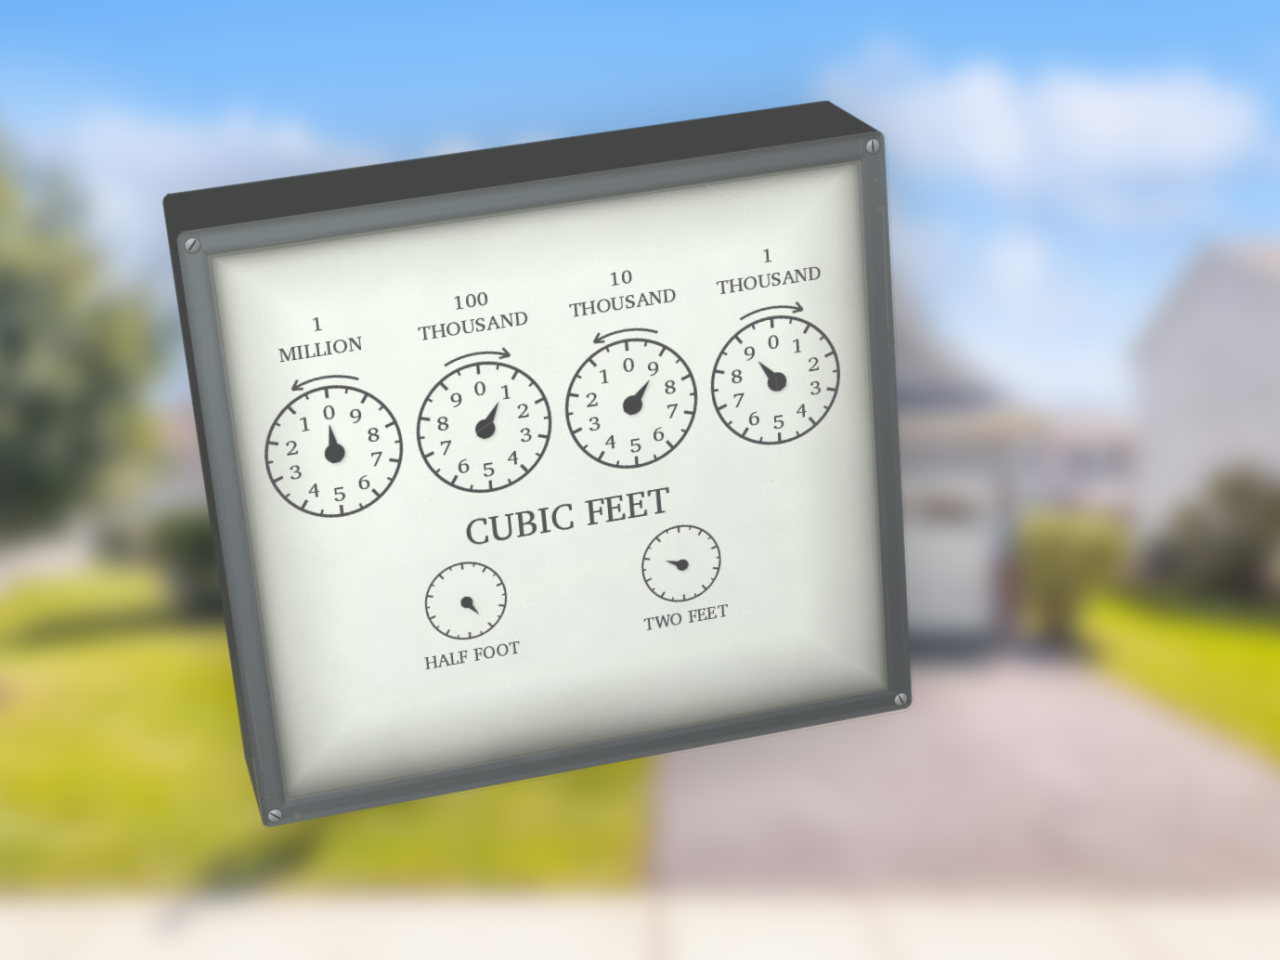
8900 (ft³)
